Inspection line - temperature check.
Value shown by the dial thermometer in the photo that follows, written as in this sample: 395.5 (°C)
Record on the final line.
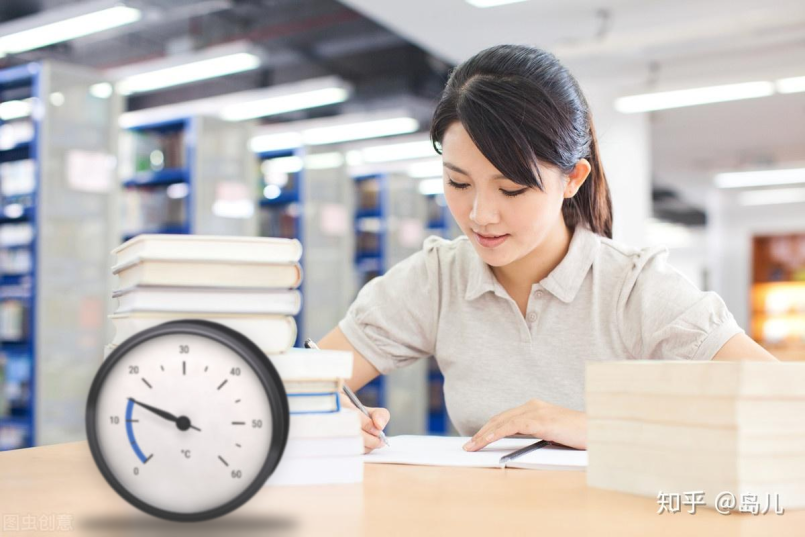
15 (°C)
